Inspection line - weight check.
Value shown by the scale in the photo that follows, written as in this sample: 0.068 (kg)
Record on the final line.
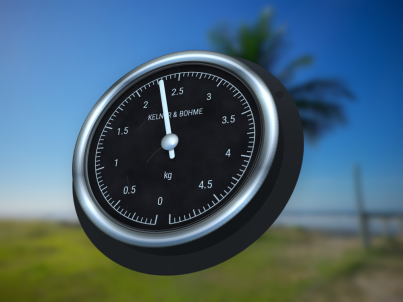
2.3 (kg)
